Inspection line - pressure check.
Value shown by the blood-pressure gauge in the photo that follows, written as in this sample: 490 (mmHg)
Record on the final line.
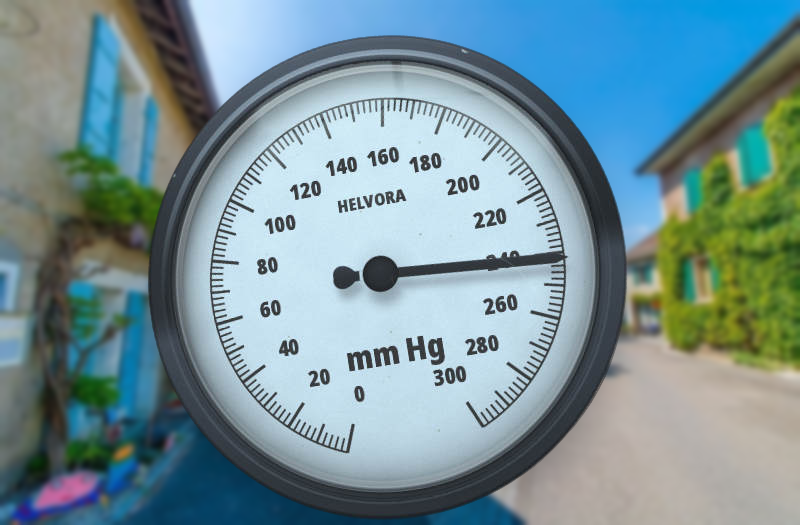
242 (mmHg)
